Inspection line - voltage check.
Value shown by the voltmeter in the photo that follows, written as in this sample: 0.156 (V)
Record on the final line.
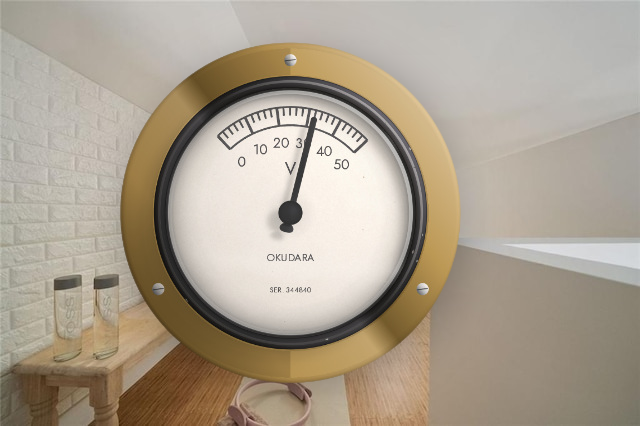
32 (V)
